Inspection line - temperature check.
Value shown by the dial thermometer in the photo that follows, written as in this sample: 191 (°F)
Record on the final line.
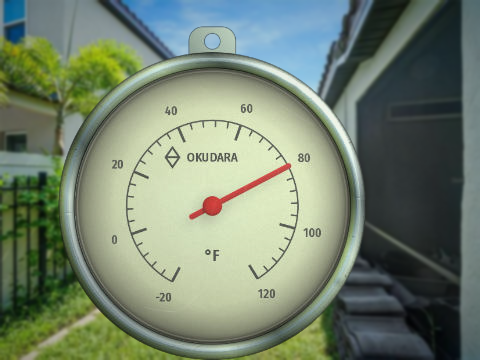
80 (°F)
